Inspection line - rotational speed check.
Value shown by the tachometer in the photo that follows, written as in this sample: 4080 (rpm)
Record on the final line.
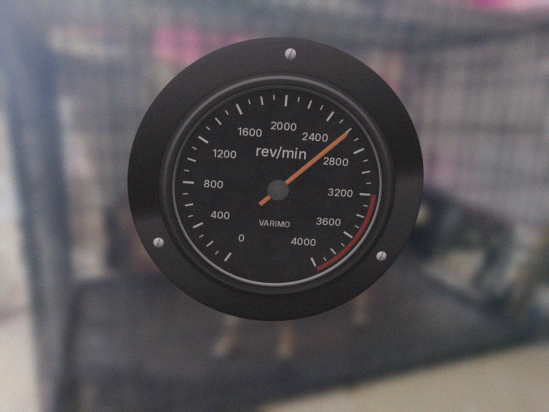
2600 (rpm)
